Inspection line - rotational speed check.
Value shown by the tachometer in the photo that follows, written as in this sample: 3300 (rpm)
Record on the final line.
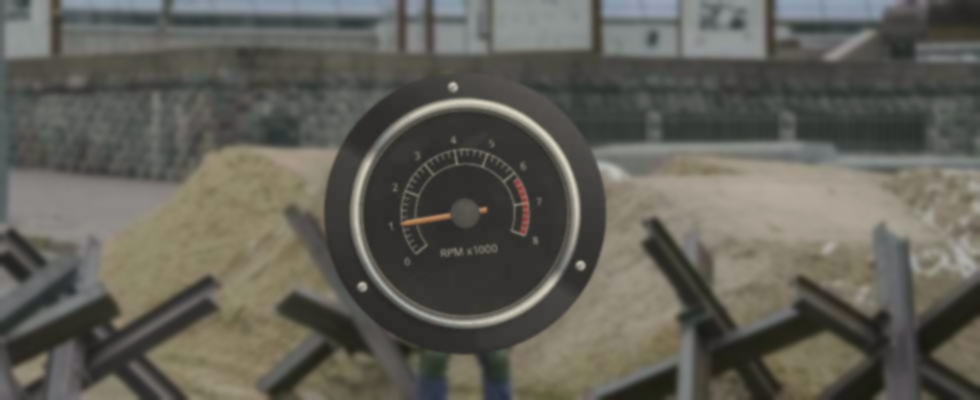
1000 (rpm)
